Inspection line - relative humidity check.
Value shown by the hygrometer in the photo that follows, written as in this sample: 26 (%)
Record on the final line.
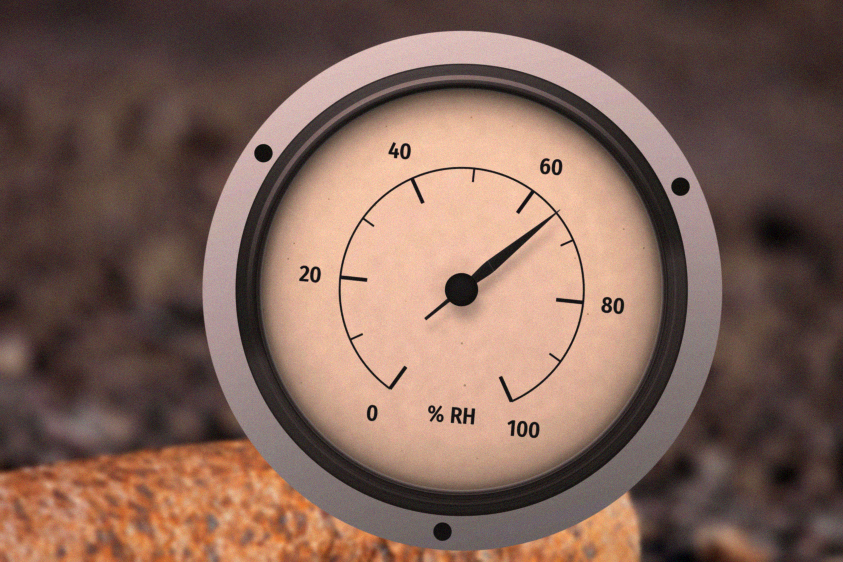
65 (%)
